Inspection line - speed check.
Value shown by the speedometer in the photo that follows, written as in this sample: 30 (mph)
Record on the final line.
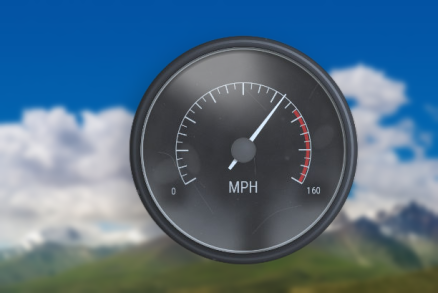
105 (mph)
